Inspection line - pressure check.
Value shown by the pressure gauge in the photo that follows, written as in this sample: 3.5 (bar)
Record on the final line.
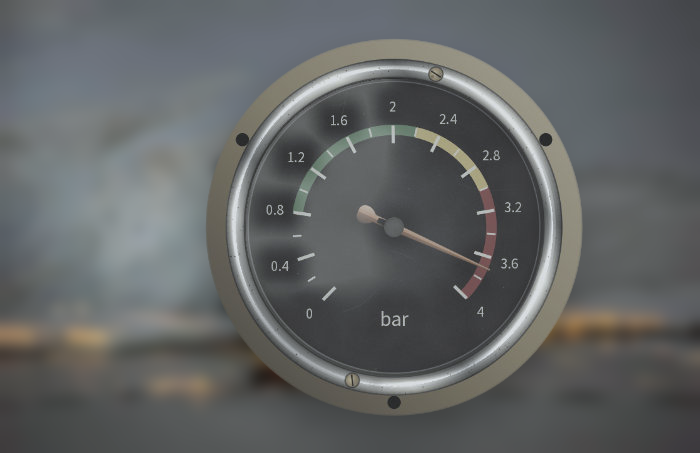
3.7 (bar)
